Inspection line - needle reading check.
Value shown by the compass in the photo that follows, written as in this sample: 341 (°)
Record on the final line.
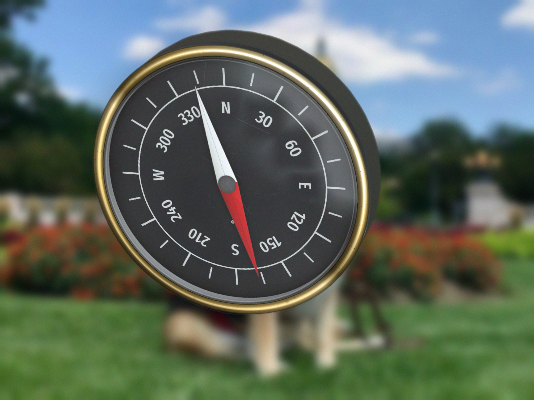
165 (°)
